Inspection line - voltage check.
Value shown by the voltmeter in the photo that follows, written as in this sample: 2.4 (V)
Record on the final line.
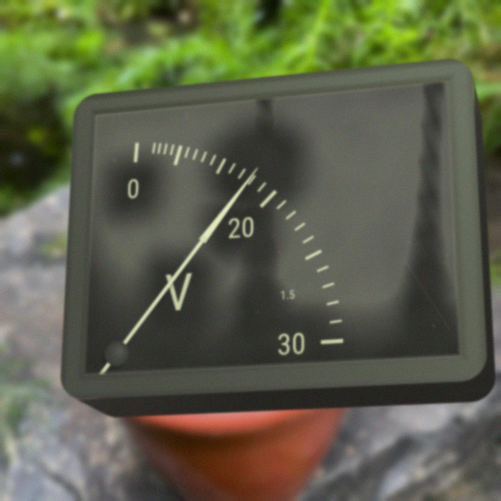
18 (V)
